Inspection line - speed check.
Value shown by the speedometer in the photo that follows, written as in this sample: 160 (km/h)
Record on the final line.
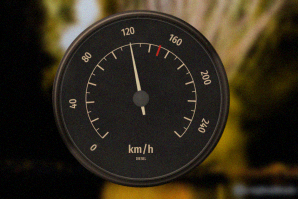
120 (km/h)
